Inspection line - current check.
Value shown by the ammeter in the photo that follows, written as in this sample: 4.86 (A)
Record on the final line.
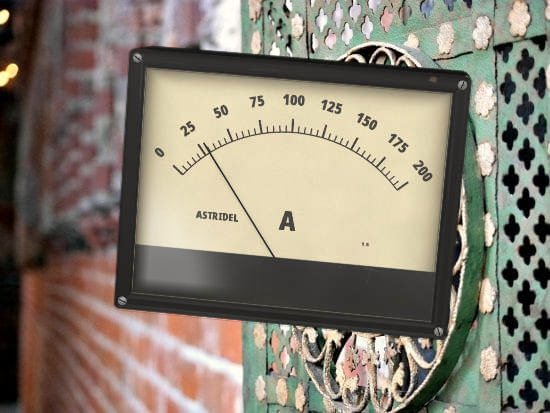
30 (A)
